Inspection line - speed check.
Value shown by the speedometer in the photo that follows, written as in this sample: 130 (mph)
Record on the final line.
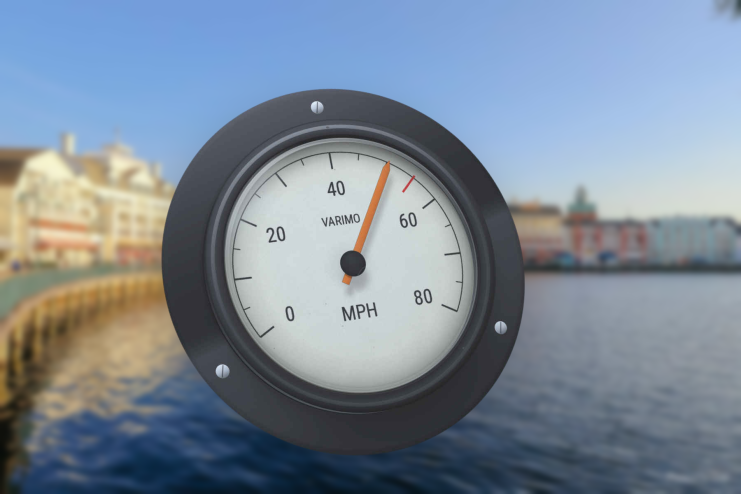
50 (mph)
